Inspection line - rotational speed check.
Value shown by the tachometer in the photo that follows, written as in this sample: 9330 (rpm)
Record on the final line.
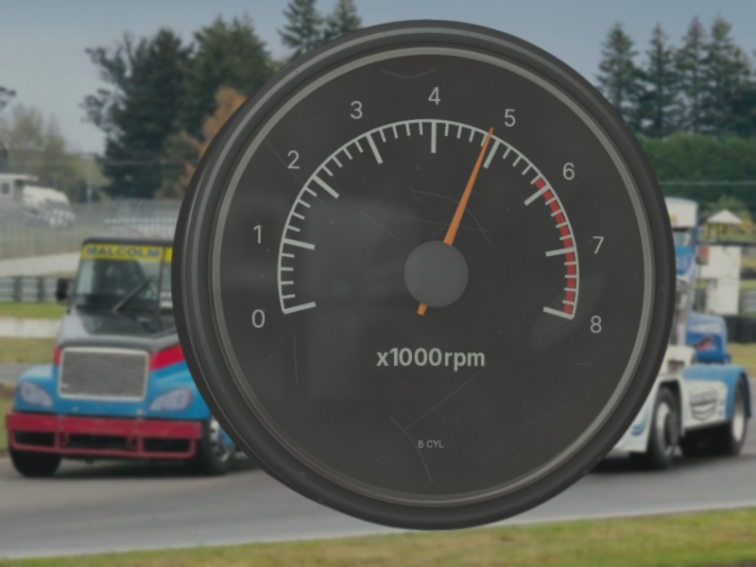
4800 (rpm)
